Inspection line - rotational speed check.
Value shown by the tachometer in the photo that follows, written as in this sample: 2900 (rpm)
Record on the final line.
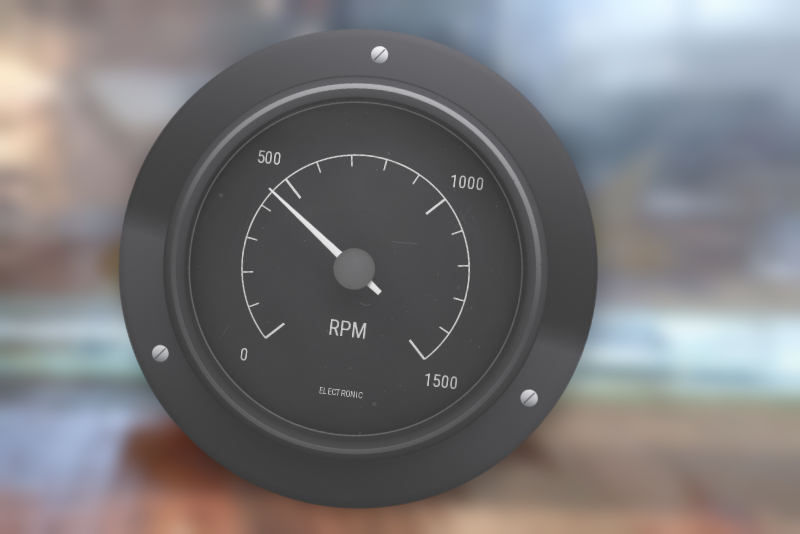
450 (rpm)
